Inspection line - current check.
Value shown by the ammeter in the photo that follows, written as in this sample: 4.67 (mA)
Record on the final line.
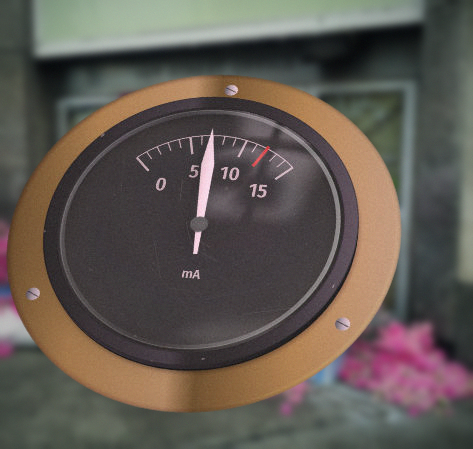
7 (mA)
